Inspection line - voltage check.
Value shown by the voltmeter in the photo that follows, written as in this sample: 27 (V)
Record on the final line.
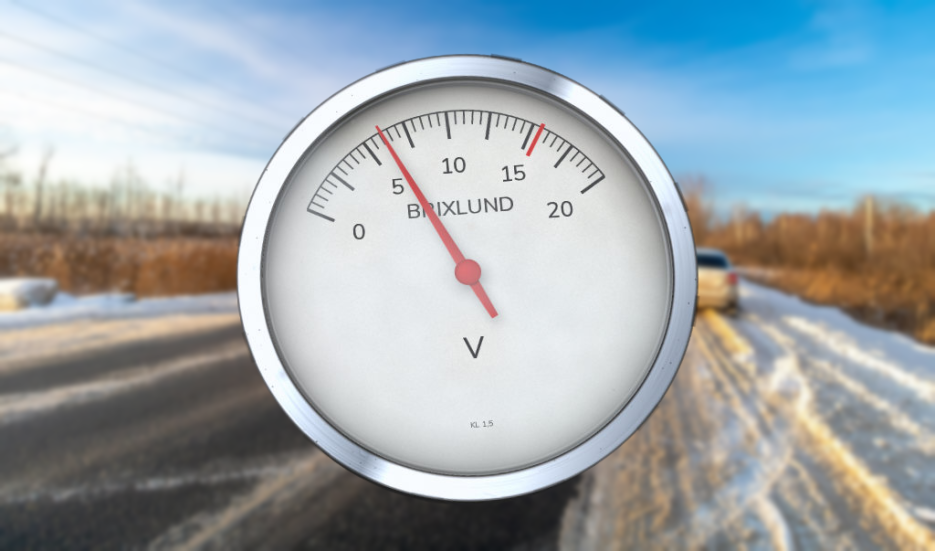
6 (V)
